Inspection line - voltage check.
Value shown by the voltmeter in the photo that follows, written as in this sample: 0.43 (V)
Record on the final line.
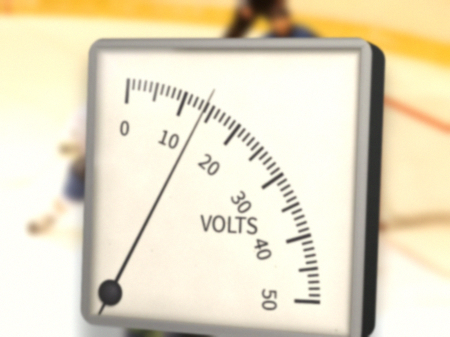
14 (V)
